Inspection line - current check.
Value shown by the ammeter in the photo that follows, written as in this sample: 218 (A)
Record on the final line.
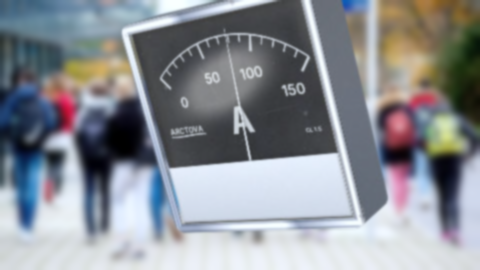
80 (A)
